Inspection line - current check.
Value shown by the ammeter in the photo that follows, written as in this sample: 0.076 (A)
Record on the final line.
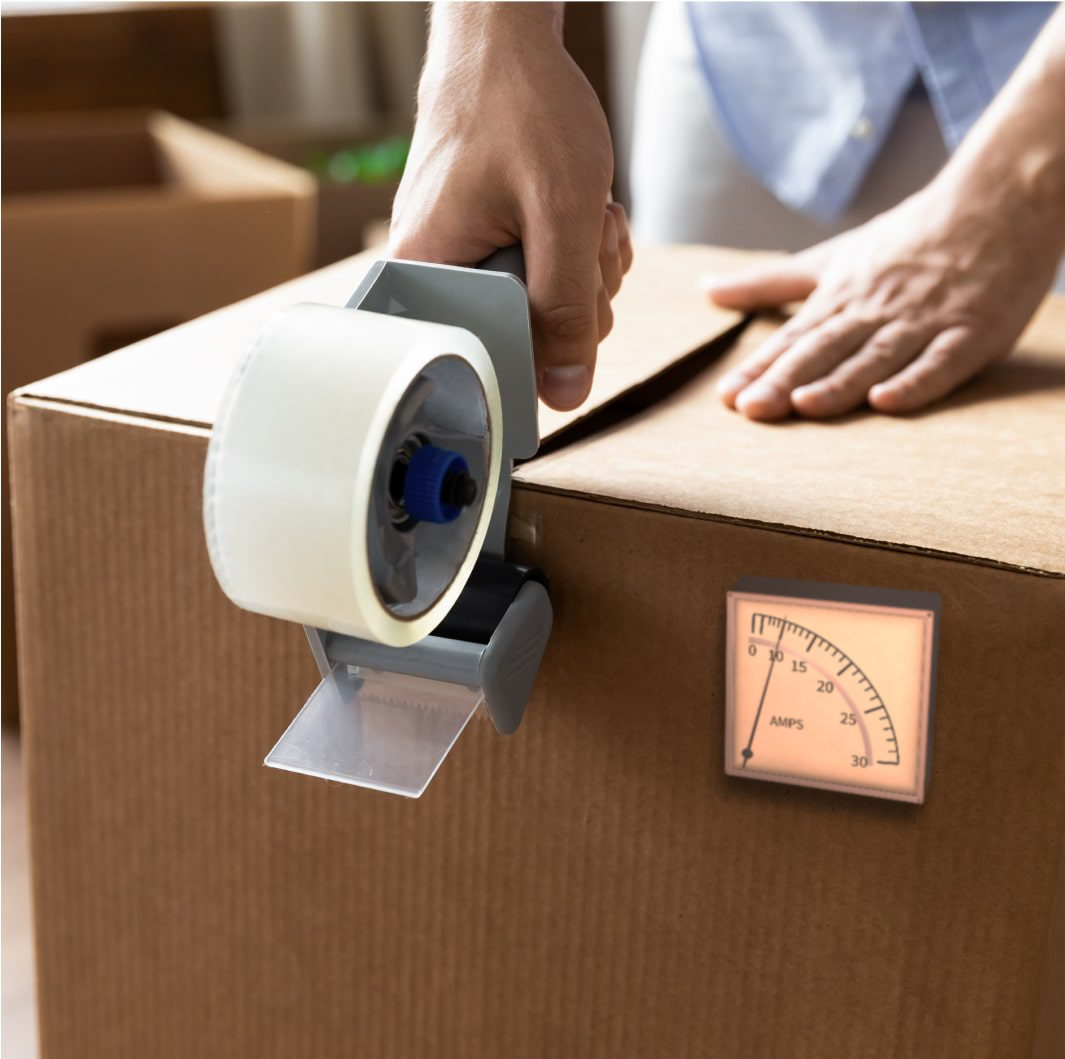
10 (A)
